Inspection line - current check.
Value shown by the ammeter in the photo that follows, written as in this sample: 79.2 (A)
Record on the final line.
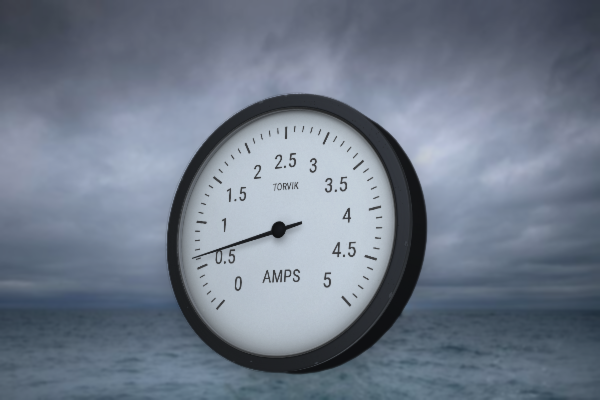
0.6 (A)
